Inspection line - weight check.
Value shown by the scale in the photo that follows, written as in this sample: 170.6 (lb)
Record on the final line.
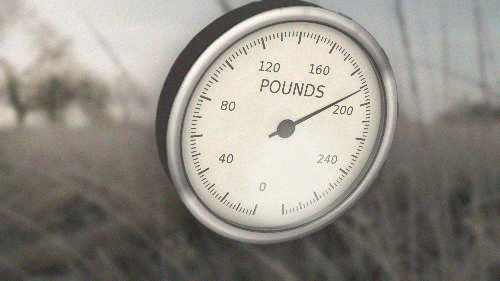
190 (lb)
